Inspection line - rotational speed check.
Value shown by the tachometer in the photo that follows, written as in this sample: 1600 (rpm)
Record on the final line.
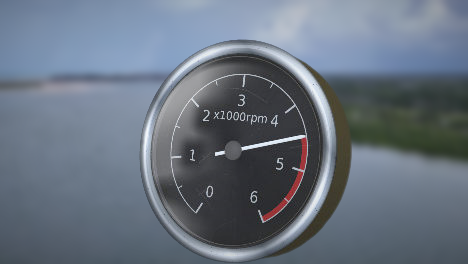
4500 (rpm)
